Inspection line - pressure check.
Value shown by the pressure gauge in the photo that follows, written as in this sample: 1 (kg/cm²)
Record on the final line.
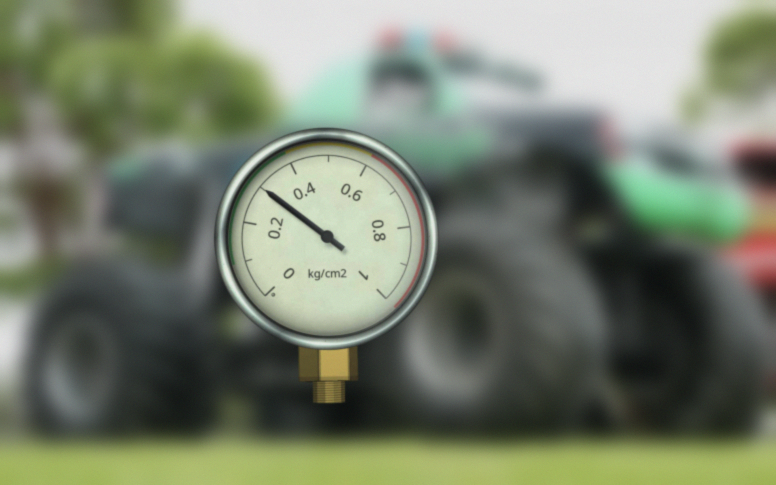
0.3 (kg/cm²)
